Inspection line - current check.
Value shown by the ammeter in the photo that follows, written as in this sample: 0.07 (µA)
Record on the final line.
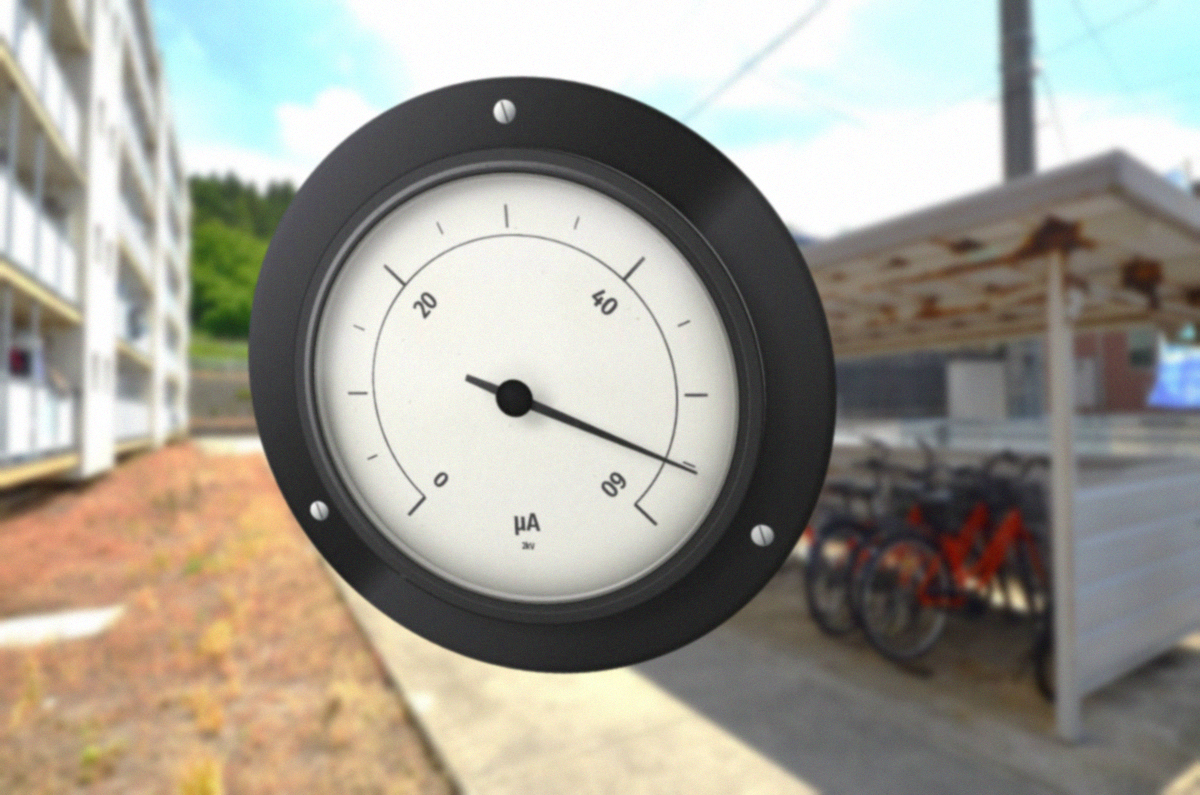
55 (µA)
